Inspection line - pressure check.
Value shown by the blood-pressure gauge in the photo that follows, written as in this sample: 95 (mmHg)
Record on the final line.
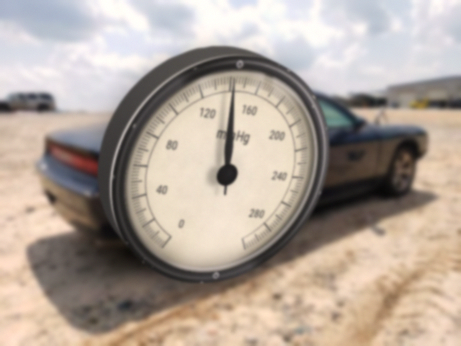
140 (mmHg)
